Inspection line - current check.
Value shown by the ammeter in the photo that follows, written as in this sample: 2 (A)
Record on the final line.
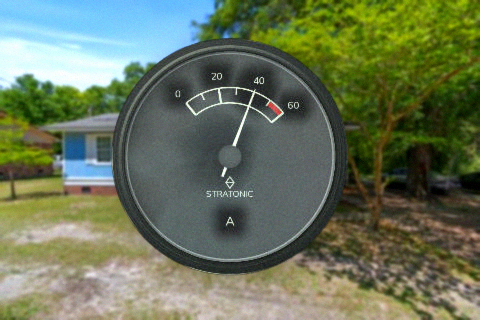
40 (A)
